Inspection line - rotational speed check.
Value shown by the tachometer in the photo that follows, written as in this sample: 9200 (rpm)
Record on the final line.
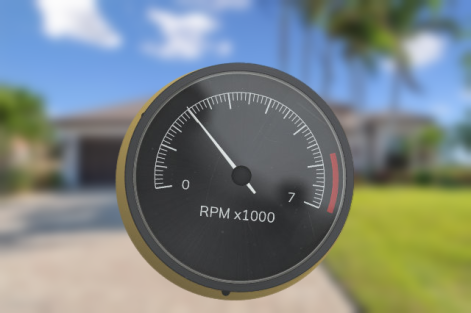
2000 (rpm)
